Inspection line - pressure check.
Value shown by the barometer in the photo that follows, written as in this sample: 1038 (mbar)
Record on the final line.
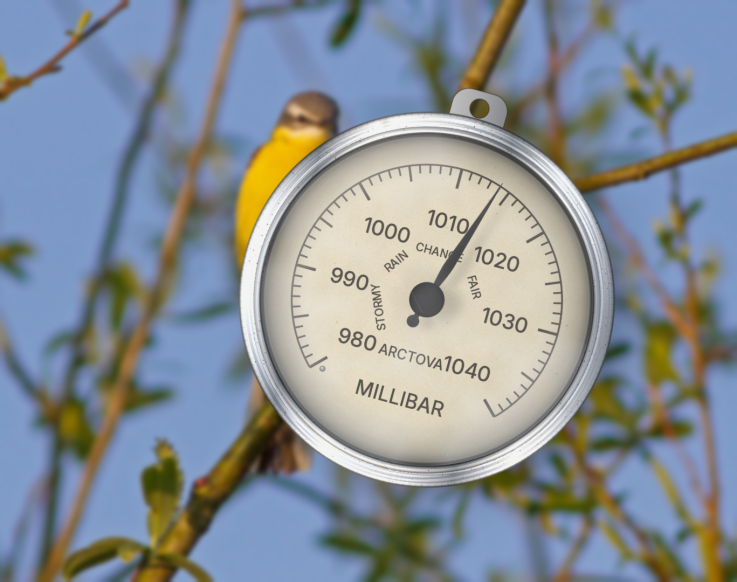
1014 (mbar)
